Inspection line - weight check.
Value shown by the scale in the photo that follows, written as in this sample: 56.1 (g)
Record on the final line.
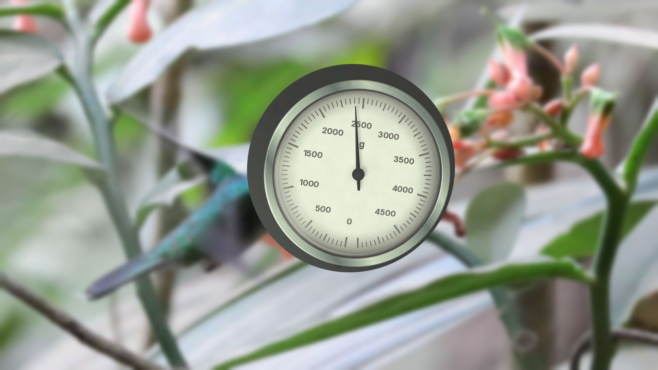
2400 (g)
